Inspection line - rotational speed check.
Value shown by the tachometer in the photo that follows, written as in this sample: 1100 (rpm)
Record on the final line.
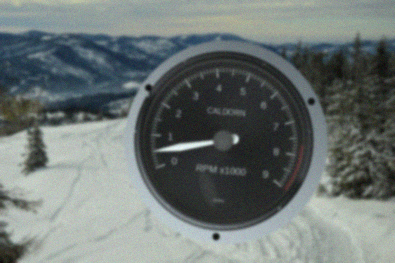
500 (rpm)
